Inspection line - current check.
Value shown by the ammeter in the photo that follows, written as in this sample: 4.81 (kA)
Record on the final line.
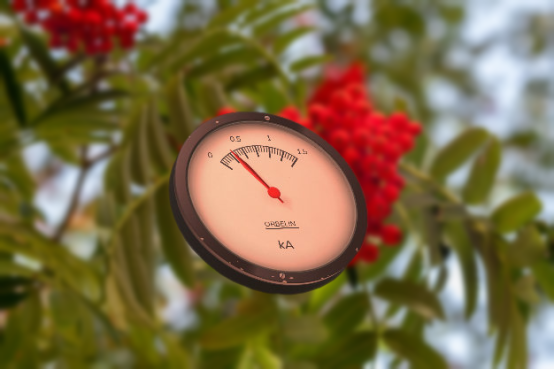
0.25 (kA)
